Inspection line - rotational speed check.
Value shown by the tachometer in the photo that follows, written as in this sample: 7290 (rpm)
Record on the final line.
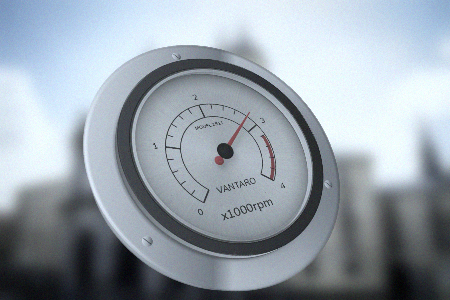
2800 (rpm)
